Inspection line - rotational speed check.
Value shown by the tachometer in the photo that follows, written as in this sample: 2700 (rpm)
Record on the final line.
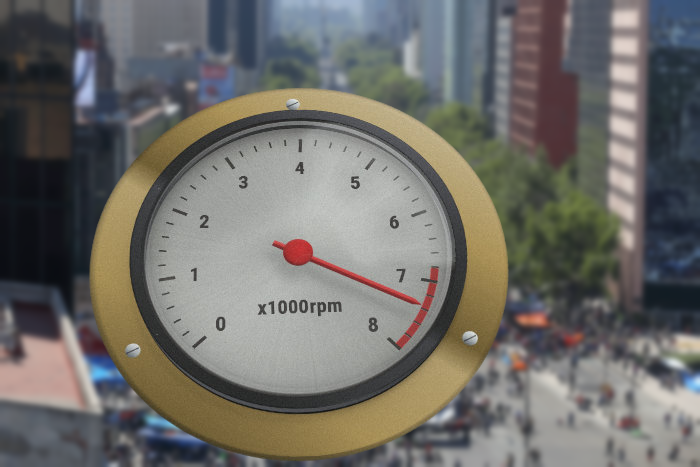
7400 (rpm)
